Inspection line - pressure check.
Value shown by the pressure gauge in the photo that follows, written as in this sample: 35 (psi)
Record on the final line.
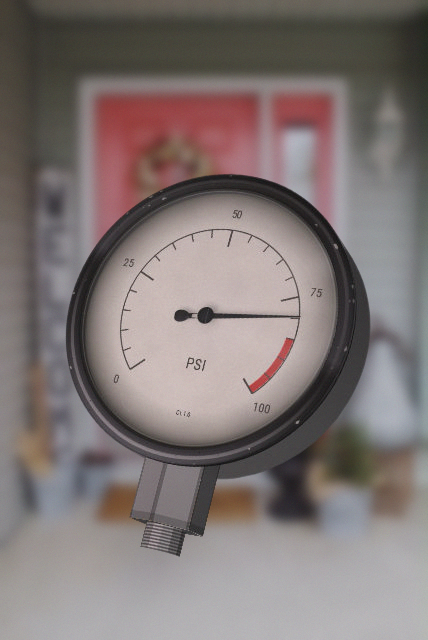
80 (psi)
